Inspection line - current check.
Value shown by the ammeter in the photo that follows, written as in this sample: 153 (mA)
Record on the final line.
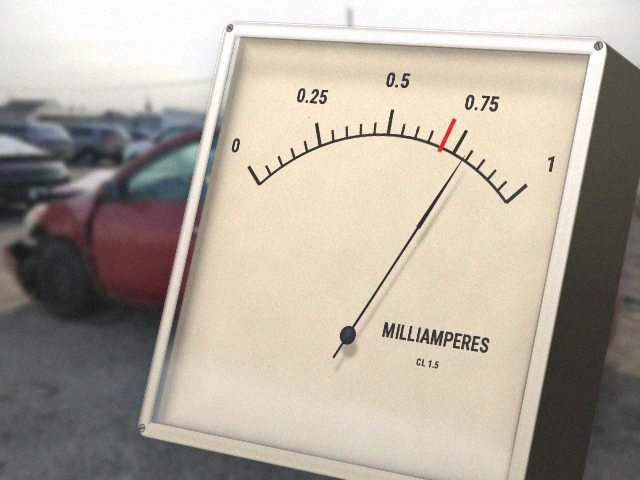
0.8 (mA)
